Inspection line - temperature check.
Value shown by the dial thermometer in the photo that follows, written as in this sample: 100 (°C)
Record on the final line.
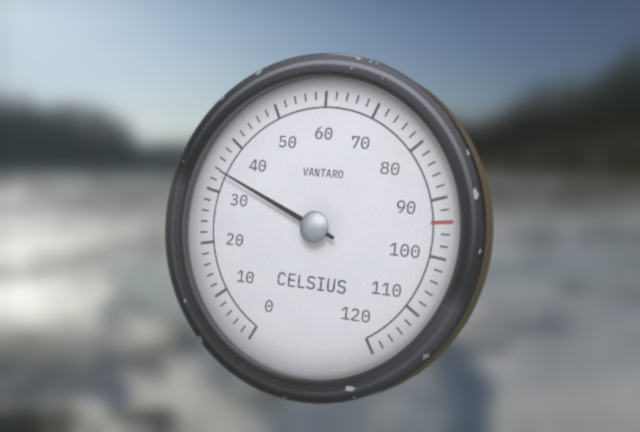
34 (°C)
